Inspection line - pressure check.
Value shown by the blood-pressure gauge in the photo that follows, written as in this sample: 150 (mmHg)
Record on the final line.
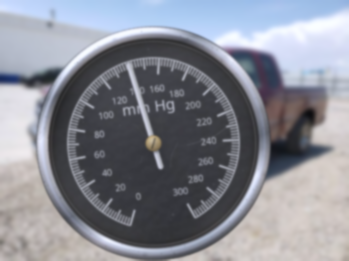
140 (mmHg)
